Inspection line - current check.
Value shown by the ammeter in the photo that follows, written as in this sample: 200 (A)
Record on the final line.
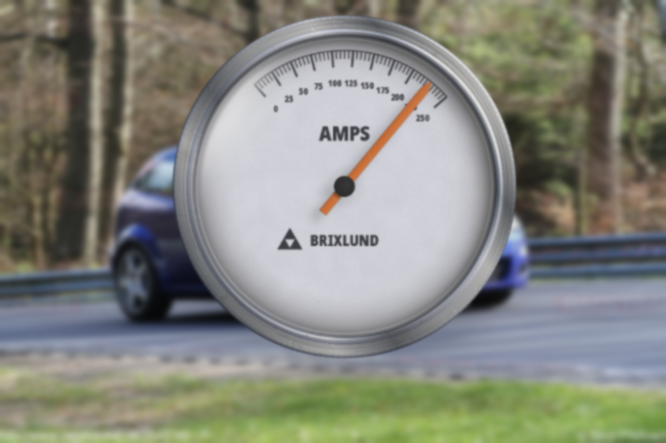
225 (A)
